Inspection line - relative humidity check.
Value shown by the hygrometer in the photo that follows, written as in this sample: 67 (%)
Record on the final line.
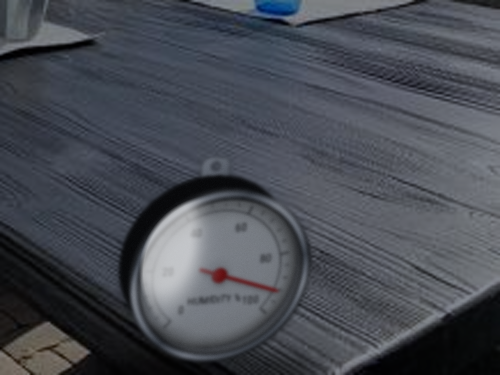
92 (%)
